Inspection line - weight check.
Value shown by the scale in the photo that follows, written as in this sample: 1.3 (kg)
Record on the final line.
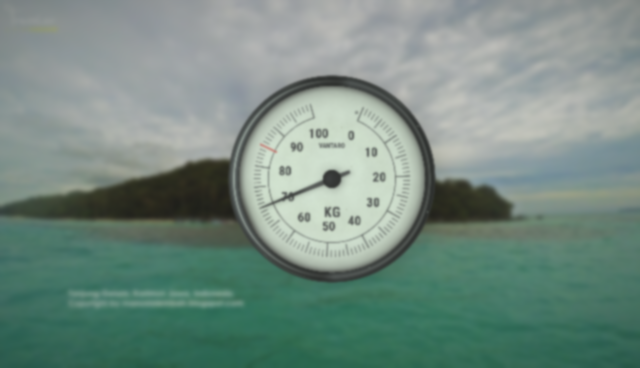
70 (kg)
